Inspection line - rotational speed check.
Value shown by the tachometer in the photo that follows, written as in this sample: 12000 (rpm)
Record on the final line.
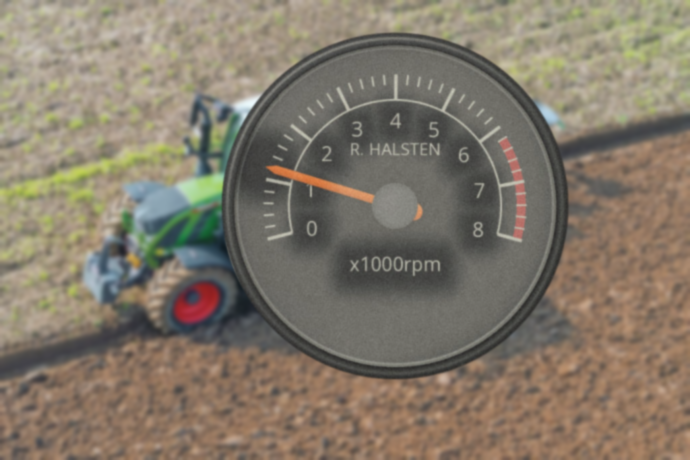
1200 (rpm)
